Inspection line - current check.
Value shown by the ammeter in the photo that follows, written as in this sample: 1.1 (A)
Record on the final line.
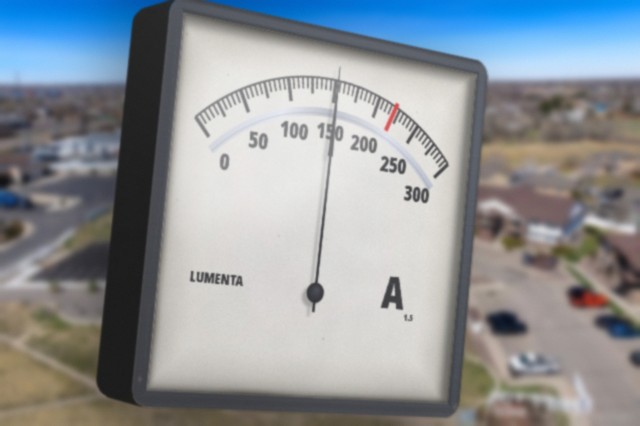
150 (A)
